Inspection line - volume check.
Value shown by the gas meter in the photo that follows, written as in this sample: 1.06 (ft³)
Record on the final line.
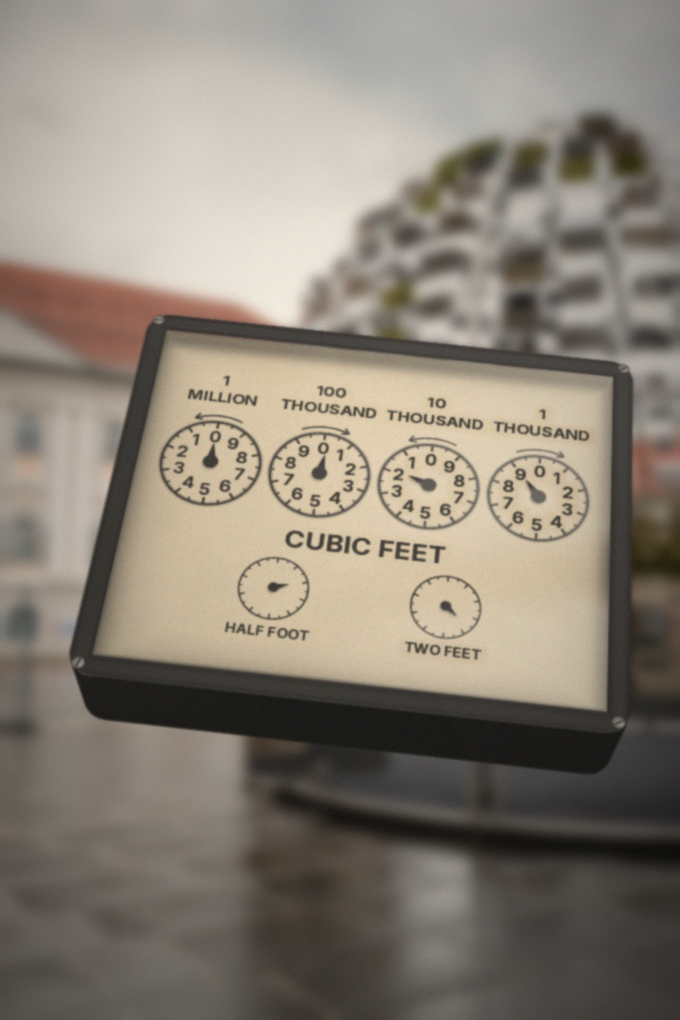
1900 (ft³)
